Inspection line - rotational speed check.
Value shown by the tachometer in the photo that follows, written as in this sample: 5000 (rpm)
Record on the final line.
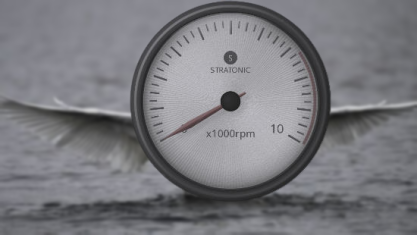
0 (rpm)
